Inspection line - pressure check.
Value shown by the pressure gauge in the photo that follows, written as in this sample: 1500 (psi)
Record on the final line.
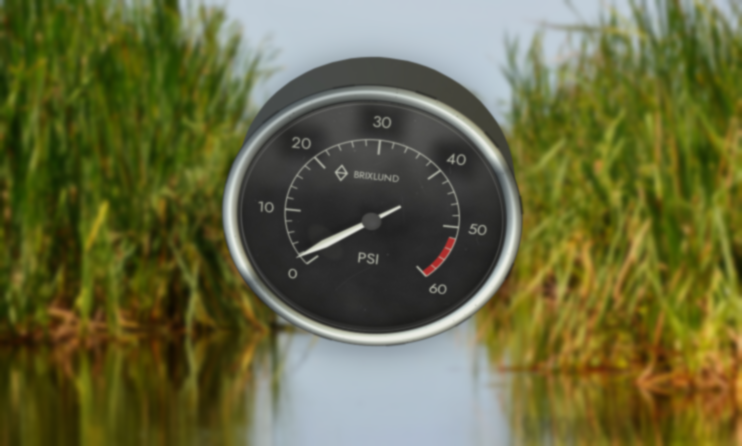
2 (psi)
